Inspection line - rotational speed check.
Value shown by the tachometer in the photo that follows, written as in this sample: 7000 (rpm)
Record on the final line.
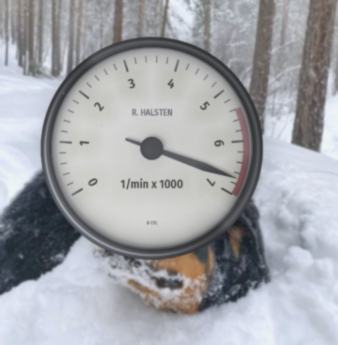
6700 (rpm)
